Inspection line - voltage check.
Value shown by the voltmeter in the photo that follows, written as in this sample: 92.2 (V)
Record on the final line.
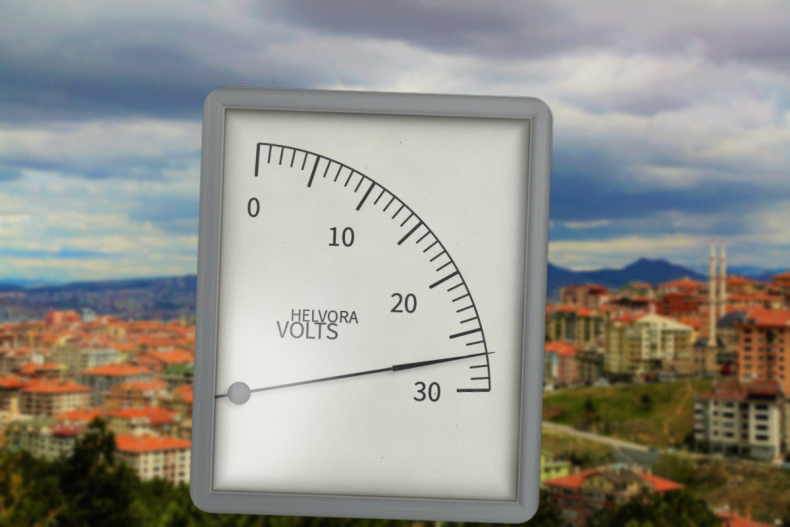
27 (V)
